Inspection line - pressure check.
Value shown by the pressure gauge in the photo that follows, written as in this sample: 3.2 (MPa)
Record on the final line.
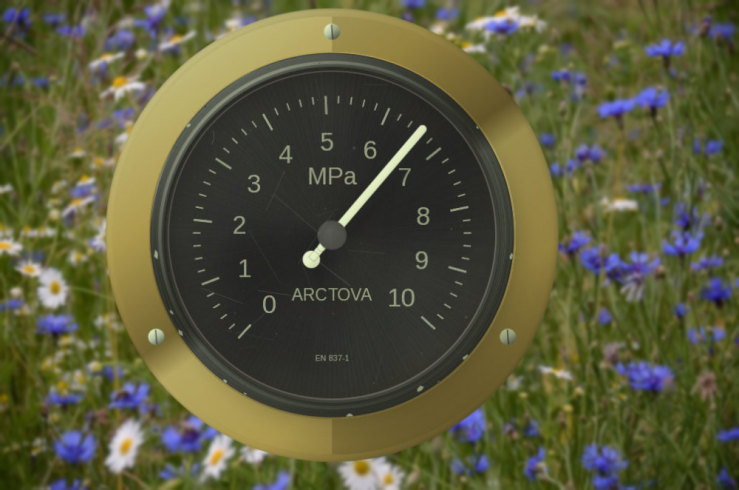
6.6 (MPa)
